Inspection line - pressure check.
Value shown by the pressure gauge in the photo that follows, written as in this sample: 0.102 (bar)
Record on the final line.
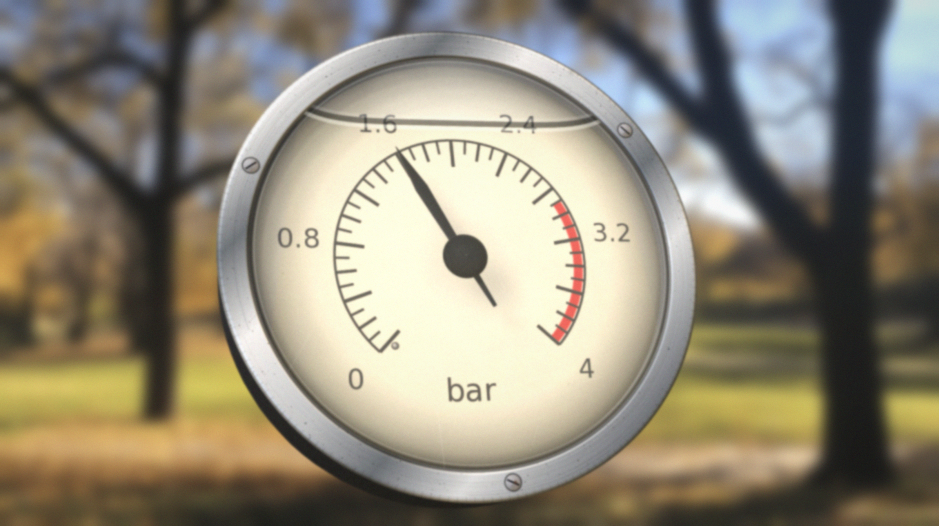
1.6 (bar)
